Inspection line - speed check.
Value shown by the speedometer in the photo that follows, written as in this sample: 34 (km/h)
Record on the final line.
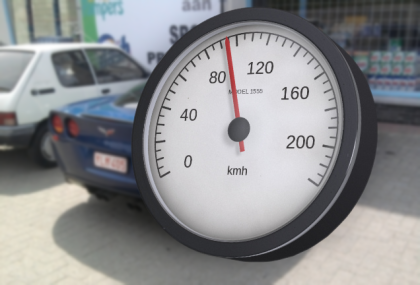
95 (km/h)
